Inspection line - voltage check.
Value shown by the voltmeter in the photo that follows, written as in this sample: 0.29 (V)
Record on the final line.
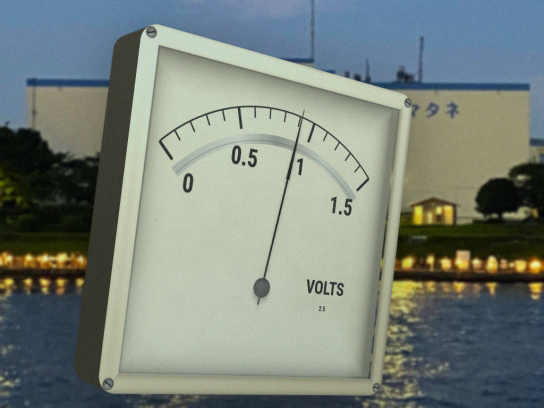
0.9 (V)
